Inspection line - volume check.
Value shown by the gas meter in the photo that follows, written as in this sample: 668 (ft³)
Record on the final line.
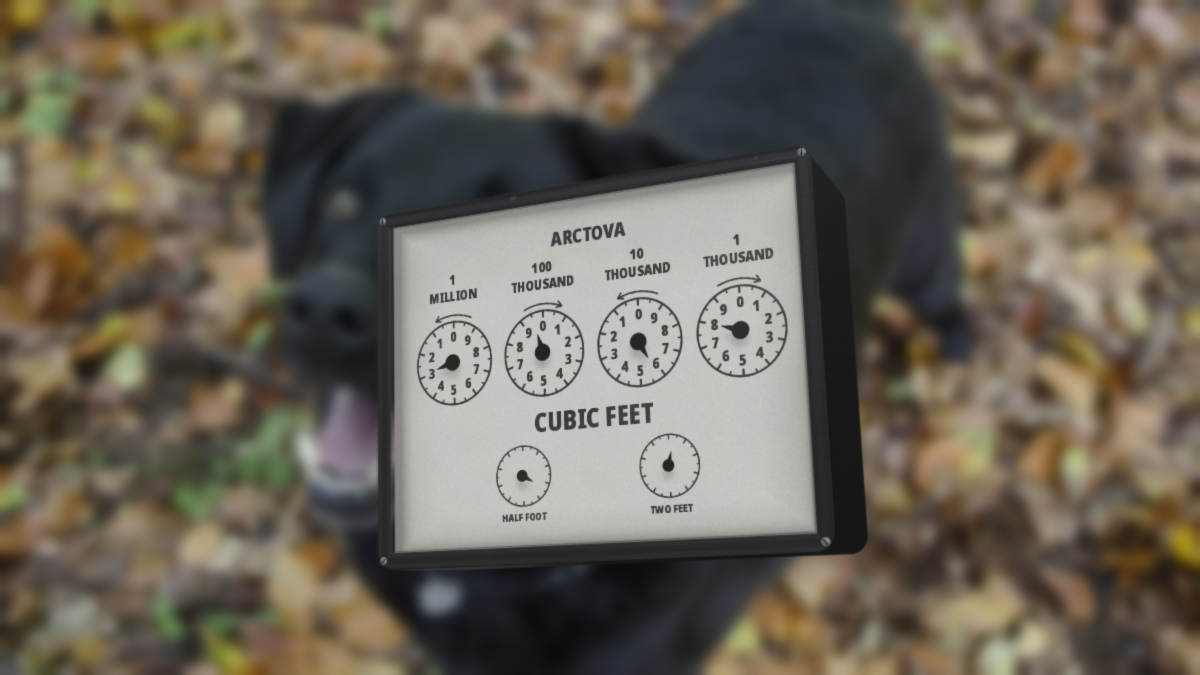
295800 (ft³)
